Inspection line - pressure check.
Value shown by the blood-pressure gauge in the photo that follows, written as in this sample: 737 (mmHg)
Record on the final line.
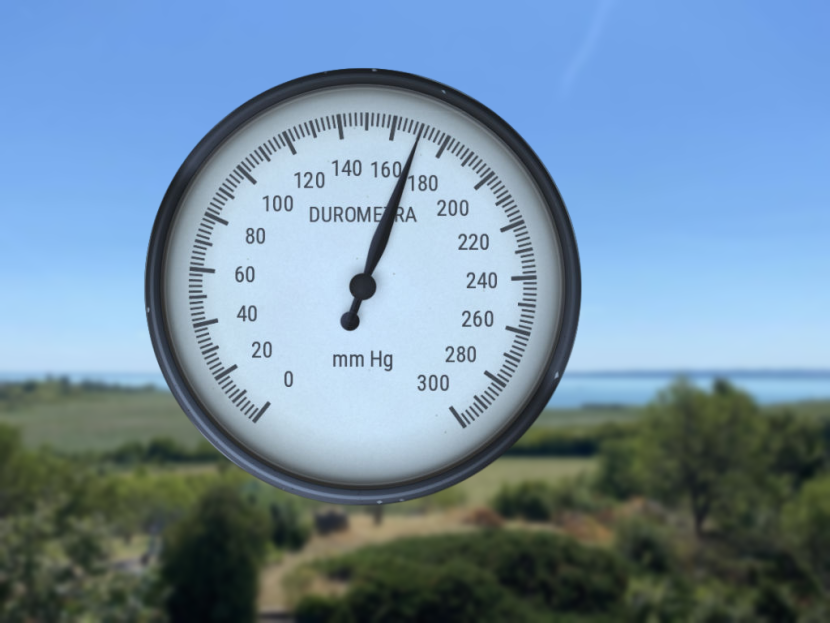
170 (mmHg)
